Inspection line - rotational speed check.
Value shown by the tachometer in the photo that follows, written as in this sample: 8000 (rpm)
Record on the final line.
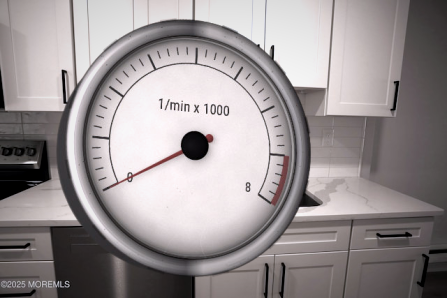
0 (rpm)
